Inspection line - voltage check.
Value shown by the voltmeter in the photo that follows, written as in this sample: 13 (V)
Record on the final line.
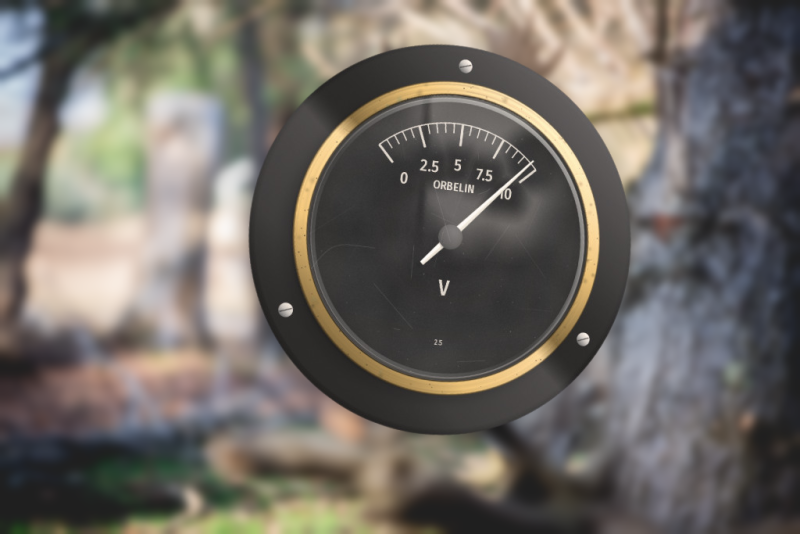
9.5 (V)
